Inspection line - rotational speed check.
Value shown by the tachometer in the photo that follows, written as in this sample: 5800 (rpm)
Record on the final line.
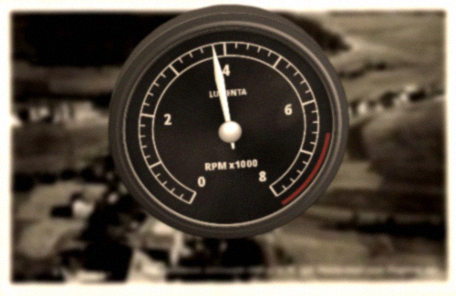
3800 (rpm)
